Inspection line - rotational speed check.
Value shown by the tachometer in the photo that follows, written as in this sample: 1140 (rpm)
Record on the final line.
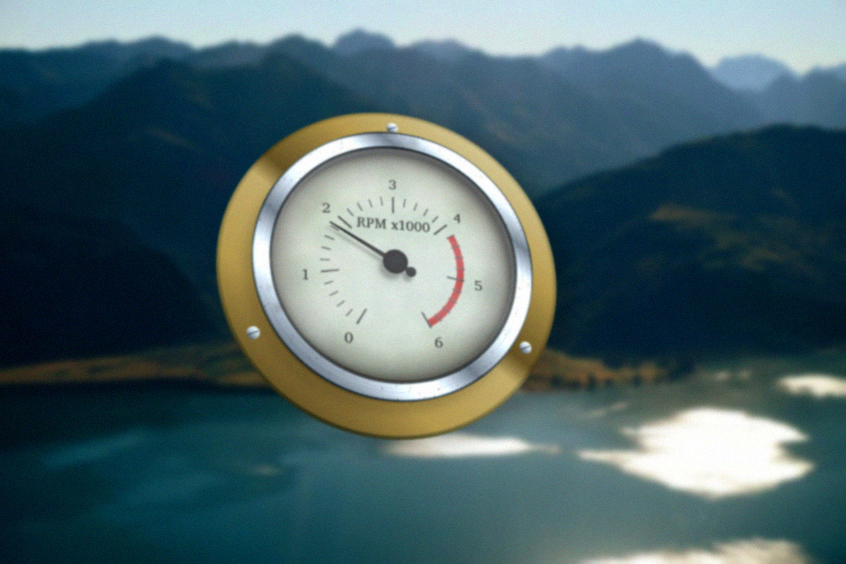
1800 (rpm)
